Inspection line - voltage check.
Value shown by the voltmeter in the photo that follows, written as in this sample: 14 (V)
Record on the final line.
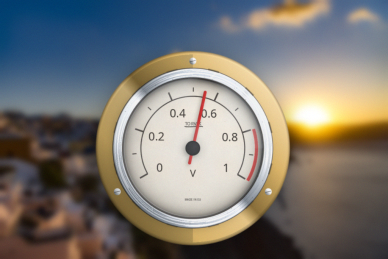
0.55 (V)
